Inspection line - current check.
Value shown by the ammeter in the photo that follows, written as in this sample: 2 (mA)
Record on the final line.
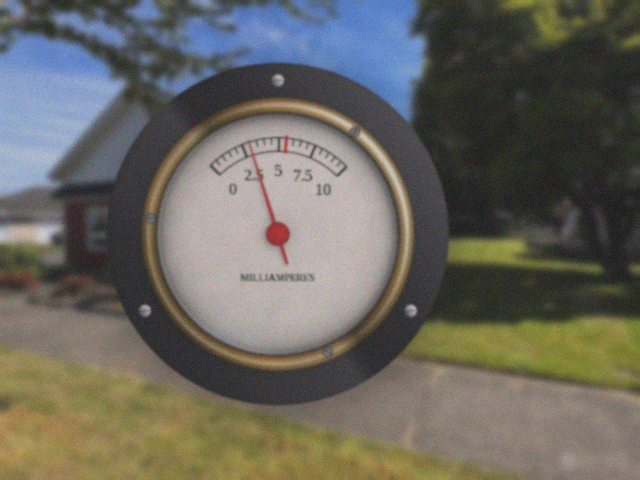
3 (mA)
